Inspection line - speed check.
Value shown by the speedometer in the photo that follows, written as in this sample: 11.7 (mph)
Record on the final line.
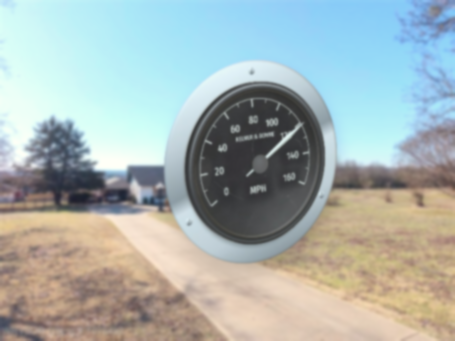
120 (mph)
